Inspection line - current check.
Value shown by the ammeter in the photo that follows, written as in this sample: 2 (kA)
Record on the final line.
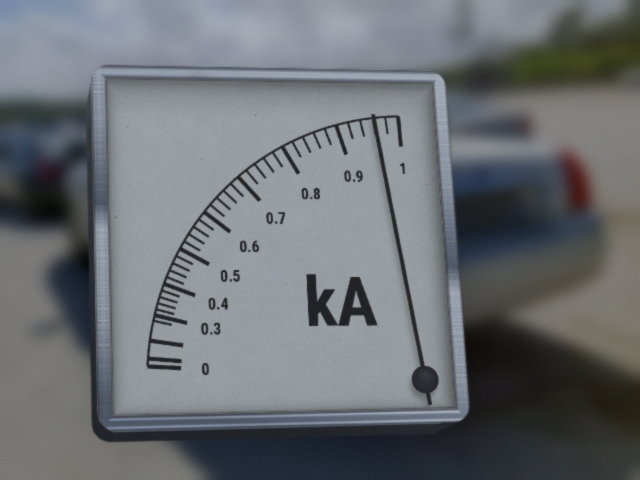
0.96 (kA)
